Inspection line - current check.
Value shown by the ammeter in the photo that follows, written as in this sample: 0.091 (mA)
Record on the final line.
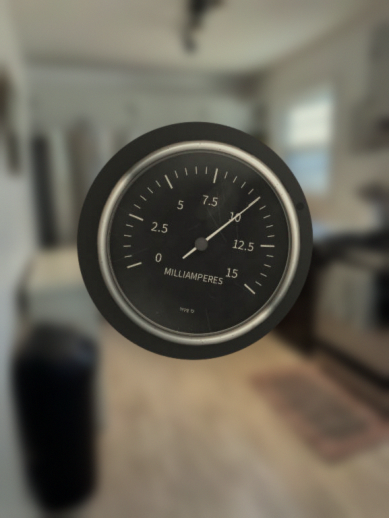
10 (mA)
